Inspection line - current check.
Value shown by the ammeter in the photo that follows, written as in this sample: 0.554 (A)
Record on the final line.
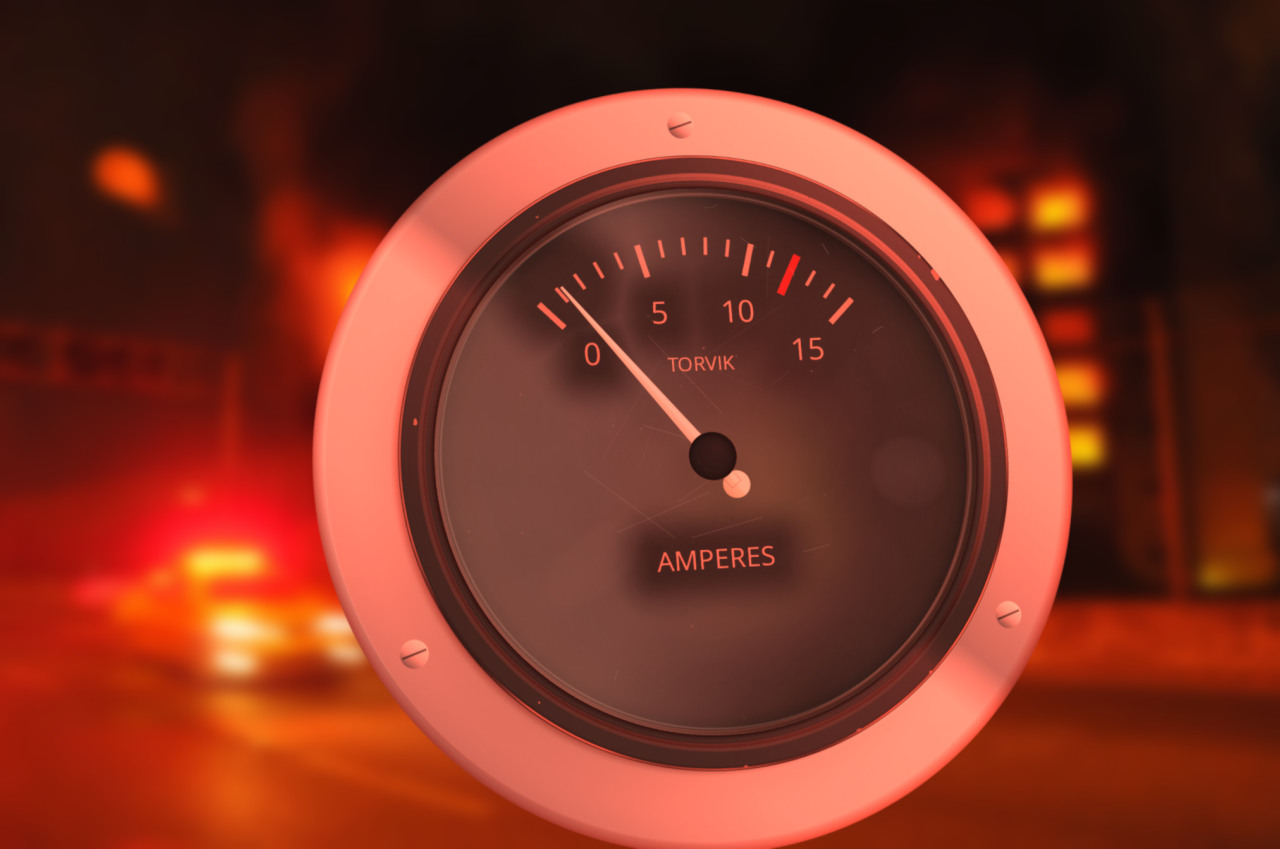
1 (A)
